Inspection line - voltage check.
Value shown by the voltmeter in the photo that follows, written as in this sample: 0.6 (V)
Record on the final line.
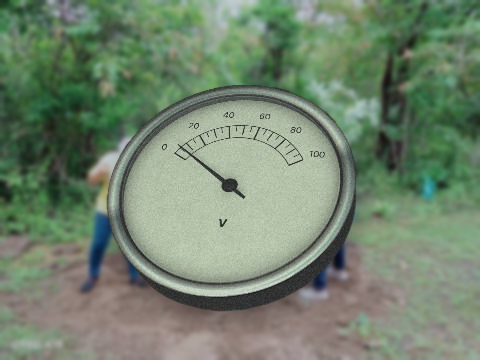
5 (V)
